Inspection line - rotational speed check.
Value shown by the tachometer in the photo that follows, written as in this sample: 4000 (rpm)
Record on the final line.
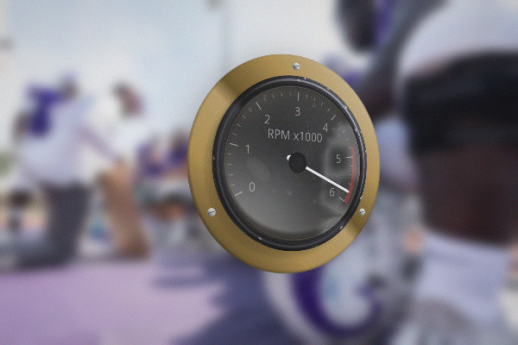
5800 (rpm)
